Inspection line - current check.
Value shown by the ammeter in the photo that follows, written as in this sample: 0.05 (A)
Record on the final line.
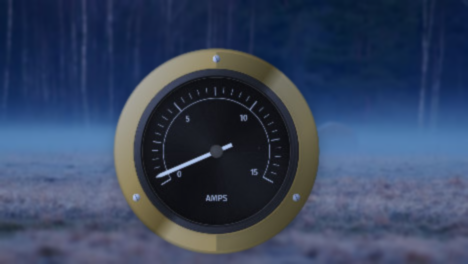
0.5 (A)
